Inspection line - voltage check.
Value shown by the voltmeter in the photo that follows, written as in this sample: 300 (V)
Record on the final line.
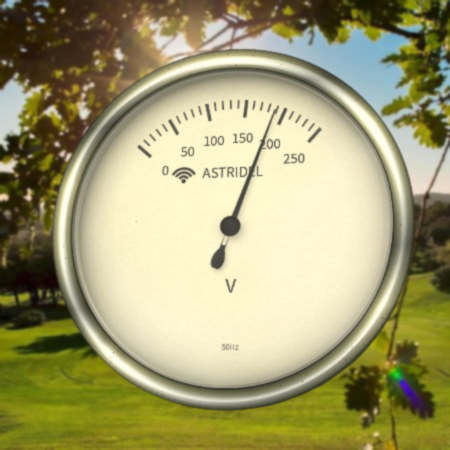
190 (V)
